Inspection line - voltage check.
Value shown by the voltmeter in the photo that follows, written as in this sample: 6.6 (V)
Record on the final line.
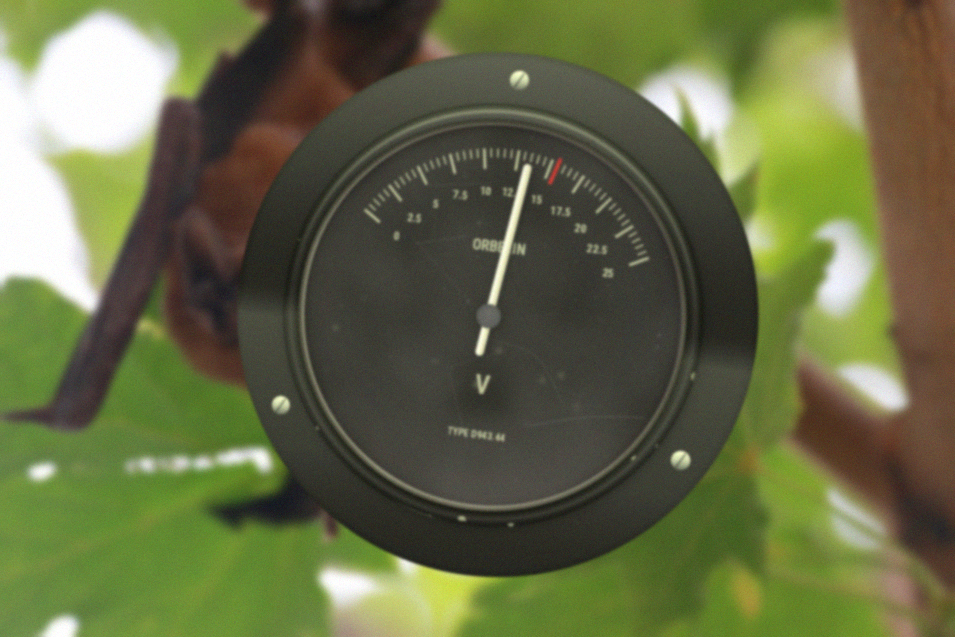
13.5 (V)
